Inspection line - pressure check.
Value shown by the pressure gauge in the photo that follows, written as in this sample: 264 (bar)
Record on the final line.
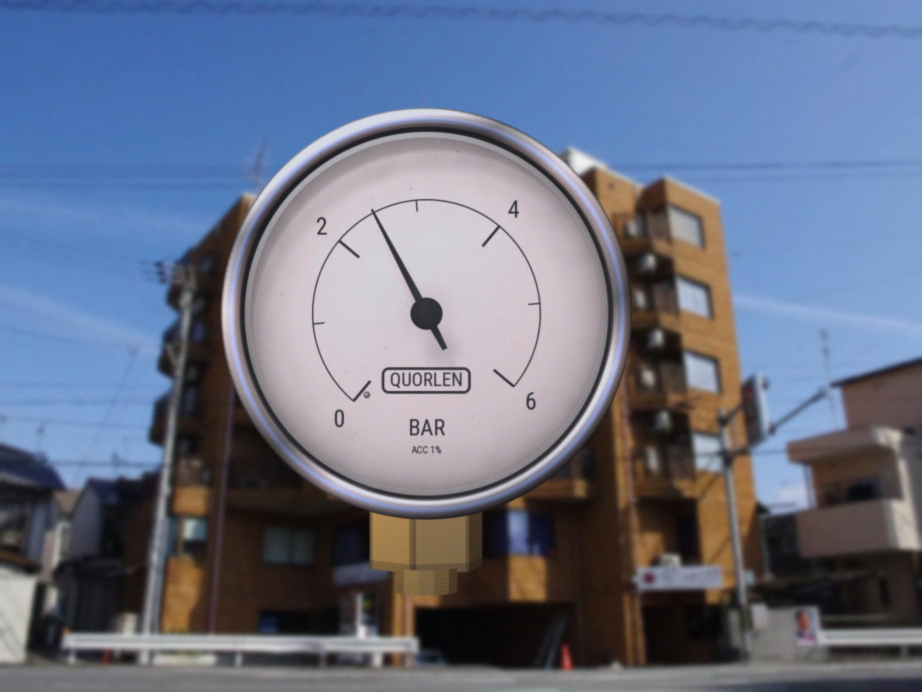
2.5 (bar)
